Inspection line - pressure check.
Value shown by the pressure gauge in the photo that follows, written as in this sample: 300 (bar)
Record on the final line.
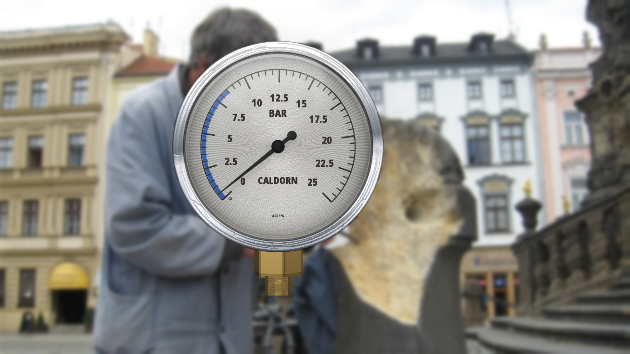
0.5 (bar)
